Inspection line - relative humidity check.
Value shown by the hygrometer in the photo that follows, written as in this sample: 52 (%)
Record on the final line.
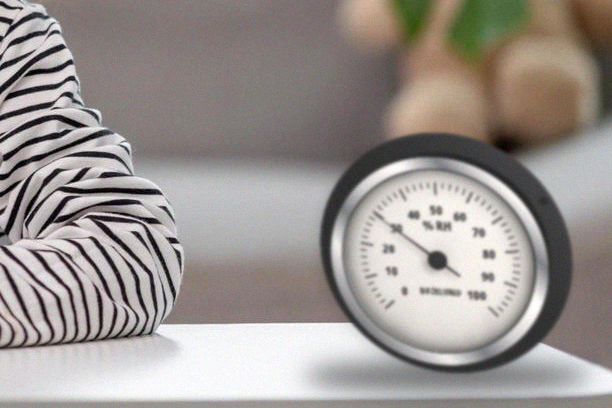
30 (%)
